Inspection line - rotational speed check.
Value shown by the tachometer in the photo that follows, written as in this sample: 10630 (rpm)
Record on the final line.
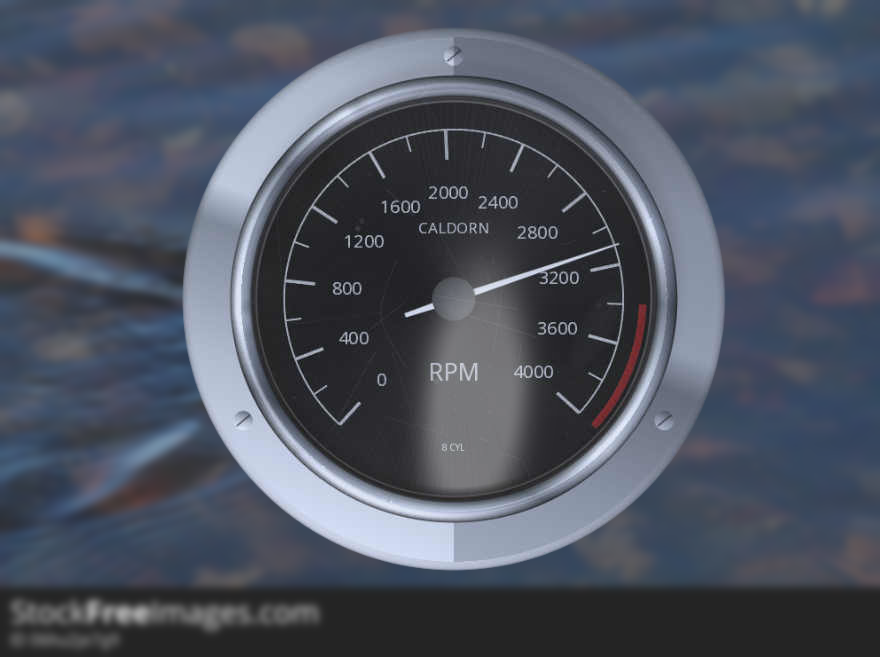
3100 (rpm)
